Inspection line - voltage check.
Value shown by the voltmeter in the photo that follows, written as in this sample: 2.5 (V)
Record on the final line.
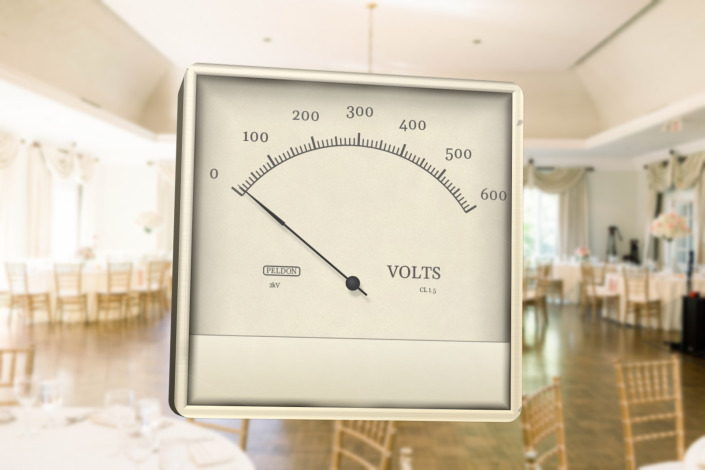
10 (V)
